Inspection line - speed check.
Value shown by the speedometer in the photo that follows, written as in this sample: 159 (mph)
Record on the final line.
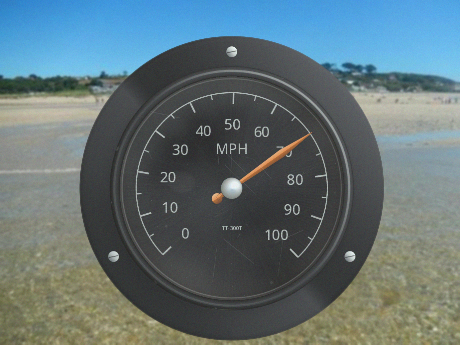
70 (mph)
